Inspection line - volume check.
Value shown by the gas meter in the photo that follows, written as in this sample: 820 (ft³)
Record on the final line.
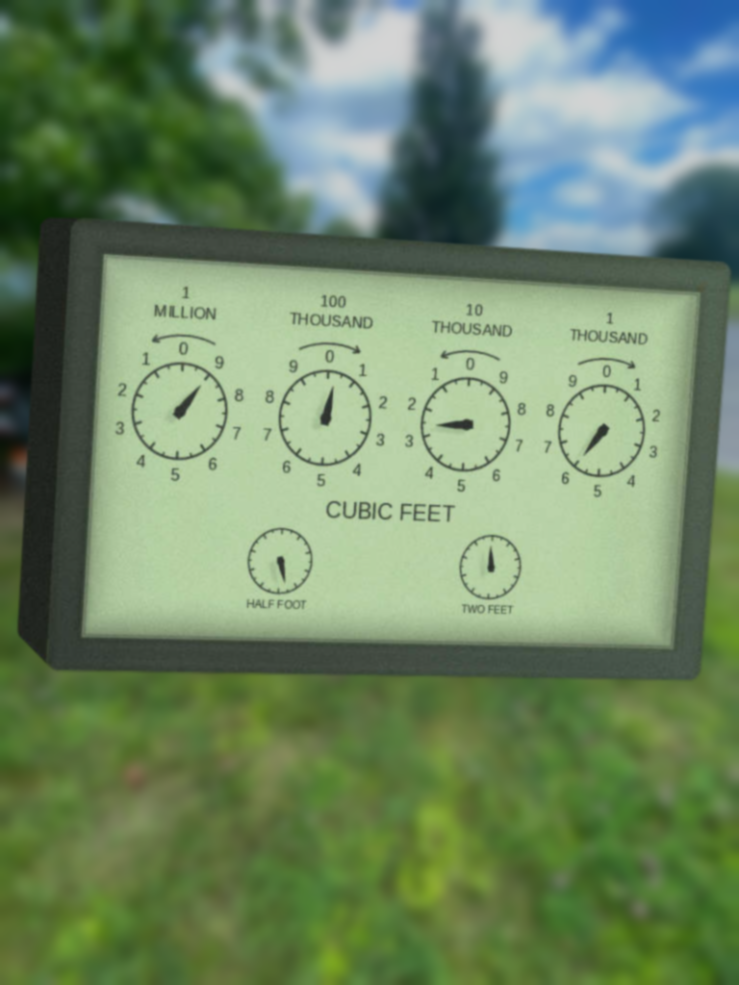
902600 (ft³)
